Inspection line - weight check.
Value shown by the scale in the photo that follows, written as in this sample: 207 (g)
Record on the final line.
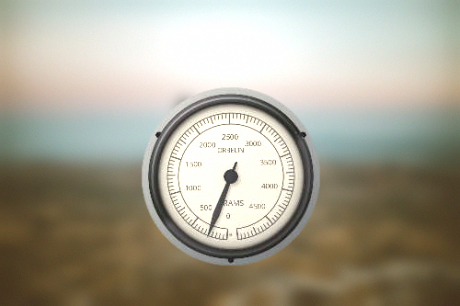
250 (g)
